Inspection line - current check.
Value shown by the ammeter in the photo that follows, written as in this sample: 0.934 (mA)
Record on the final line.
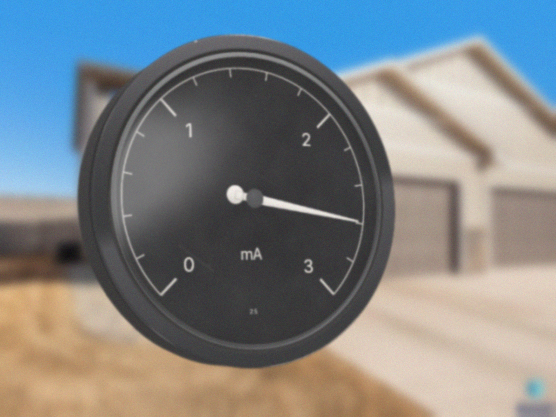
2.6 (mA)
